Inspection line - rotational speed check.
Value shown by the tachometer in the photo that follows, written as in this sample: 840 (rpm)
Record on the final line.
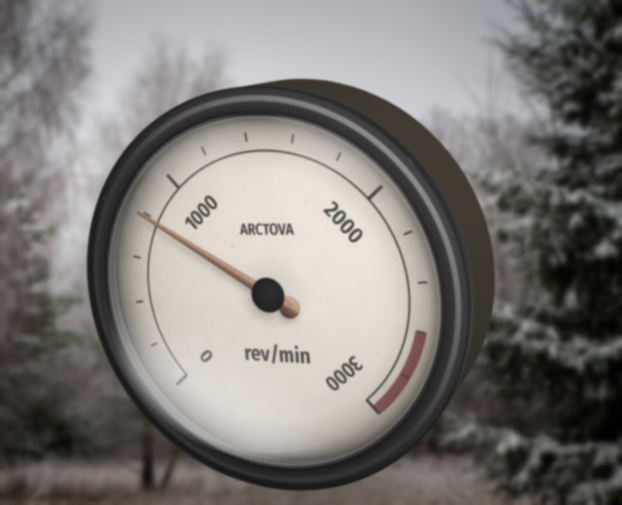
800 (rpm)
